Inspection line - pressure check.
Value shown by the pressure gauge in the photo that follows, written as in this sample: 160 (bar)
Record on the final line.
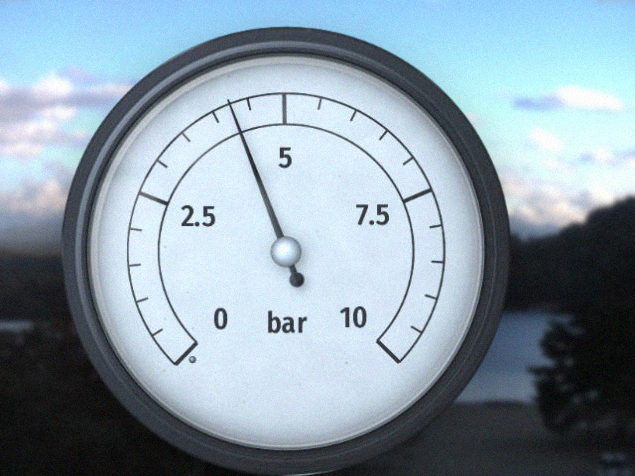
4.25 (bar)
